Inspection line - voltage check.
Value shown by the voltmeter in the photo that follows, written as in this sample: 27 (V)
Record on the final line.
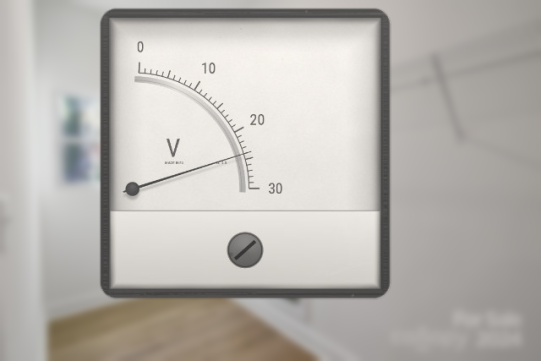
24 (V)
